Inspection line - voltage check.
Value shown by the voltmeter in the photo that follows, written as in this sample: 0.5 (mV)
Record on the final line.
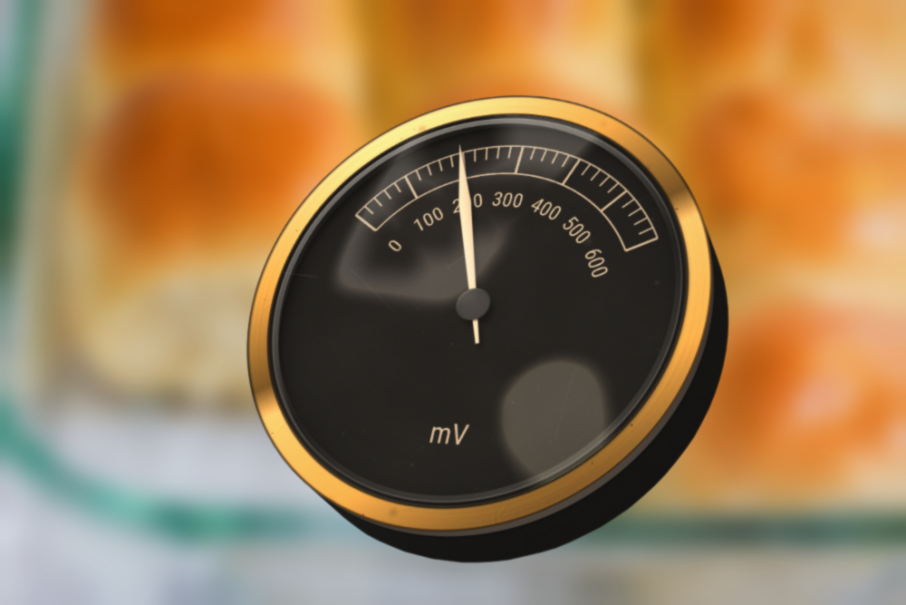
200 (mV)
